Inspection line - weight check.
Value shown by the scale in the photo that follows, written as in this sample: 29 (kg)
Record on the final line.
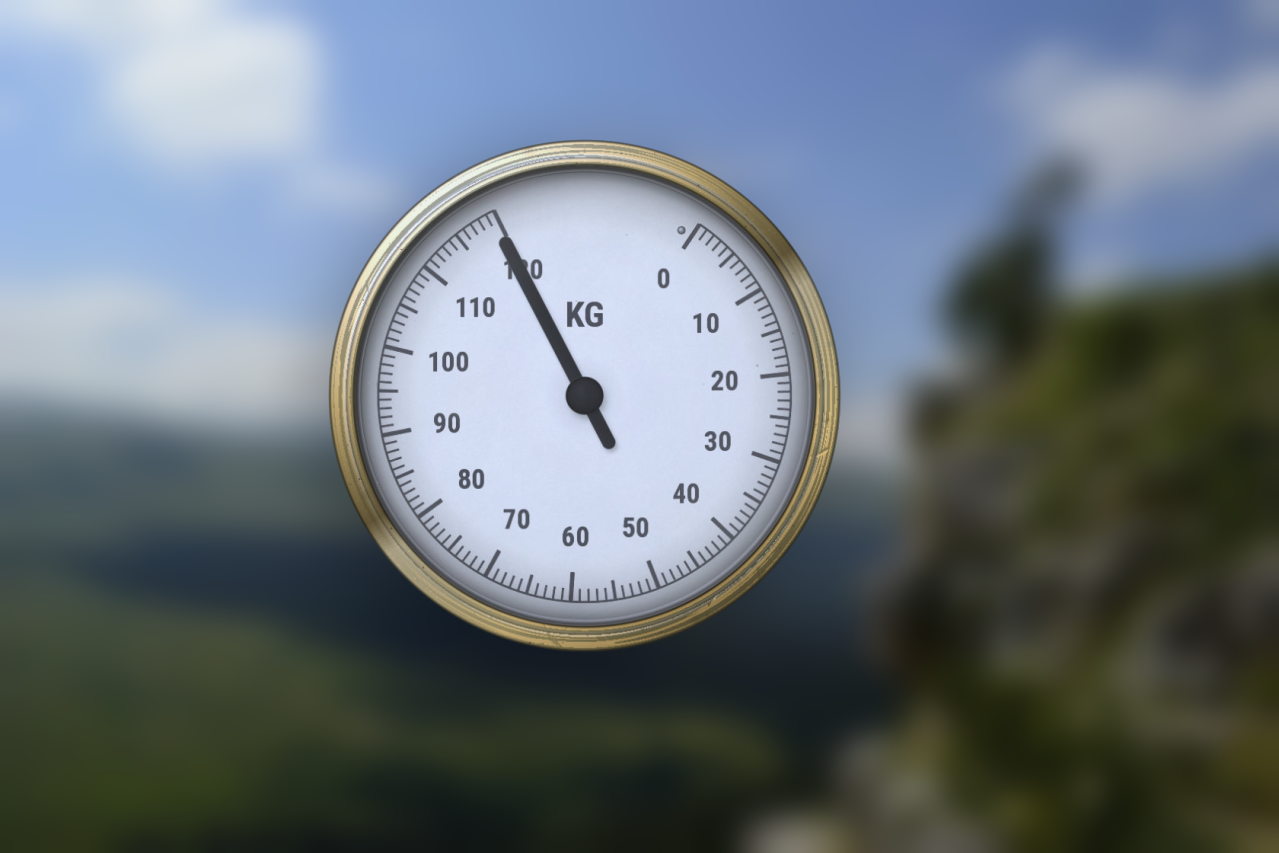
119.5 (kg)
